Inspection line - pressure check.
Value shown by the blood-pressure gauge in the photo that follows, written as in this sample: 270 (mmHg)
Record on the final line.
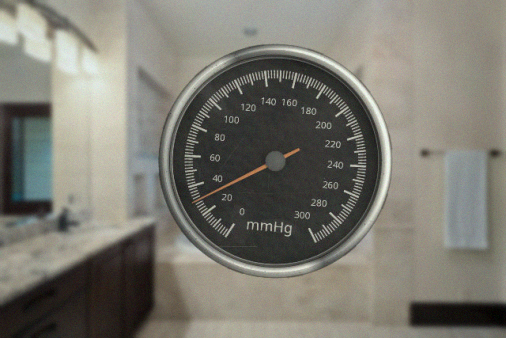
30 (mmHg)
